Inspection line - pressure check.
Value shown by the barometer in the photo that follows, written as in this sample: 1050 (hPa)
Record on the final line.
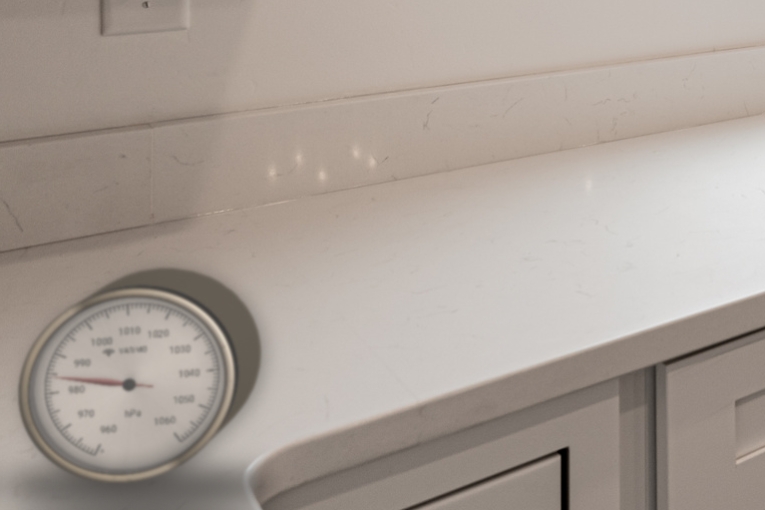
985 (hPa)
